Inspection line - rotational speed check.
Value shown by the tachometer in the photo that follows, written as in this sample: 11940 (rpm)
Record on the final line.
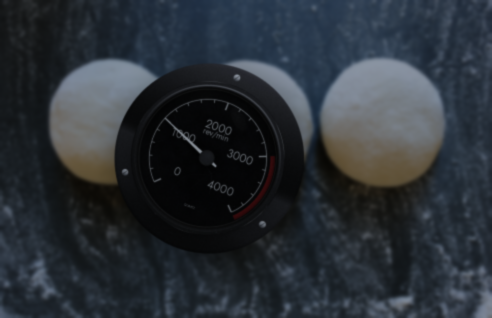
1000 (rpm)
